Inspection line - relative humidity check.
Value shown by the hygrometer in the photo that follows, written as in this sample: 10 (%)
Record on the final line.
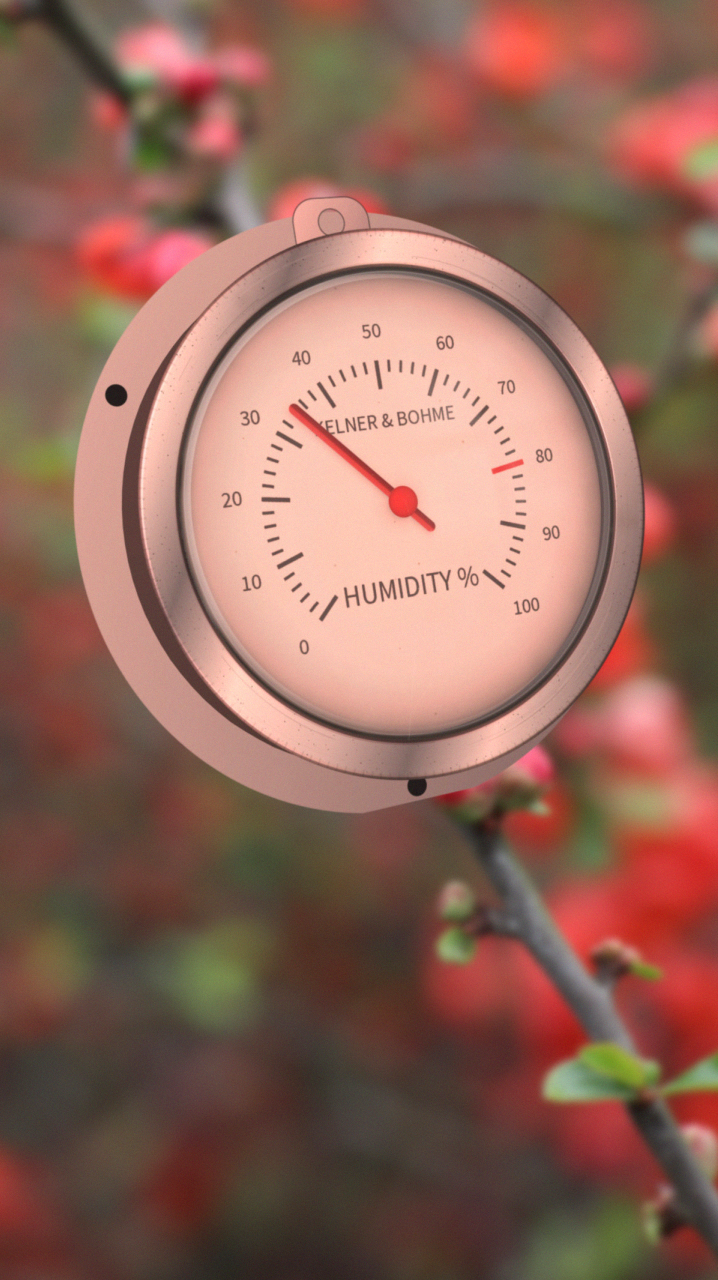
34 (%)
